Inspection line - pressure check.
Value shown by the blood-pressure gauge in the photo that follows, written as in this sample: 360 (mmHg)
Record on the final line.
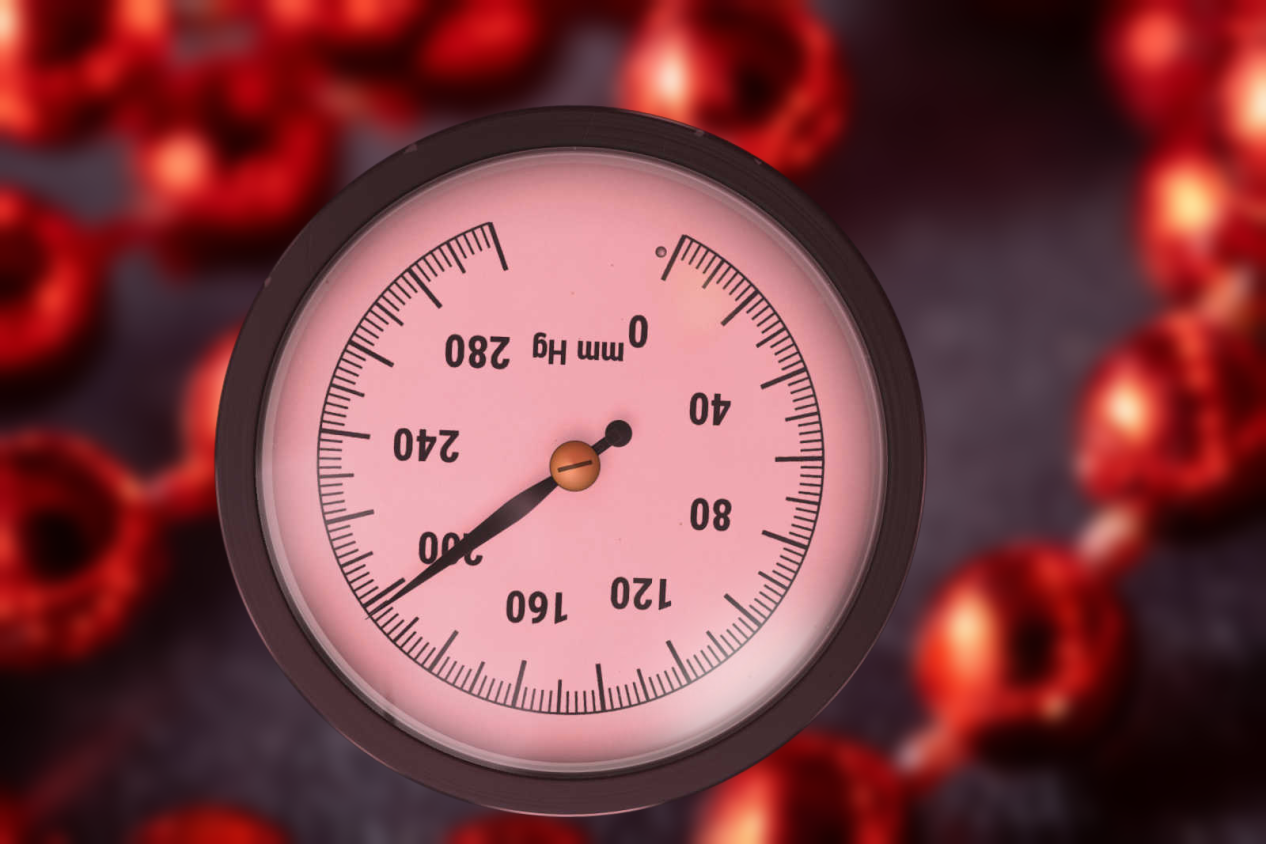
198 (mmHg)
